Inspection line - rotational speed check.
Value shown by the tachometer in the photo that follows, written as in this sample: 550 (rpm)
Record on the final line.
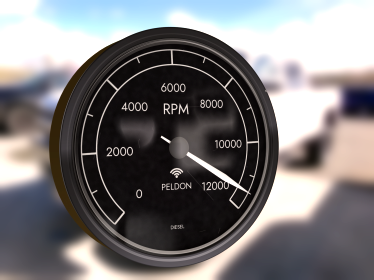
11500 (rpm)
